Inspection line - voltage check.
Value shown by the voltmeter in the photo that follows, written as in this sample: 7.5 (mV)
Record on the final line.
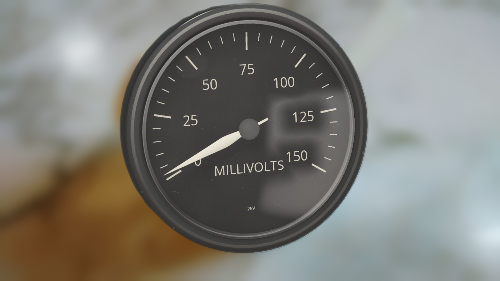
2.5 (mV)
